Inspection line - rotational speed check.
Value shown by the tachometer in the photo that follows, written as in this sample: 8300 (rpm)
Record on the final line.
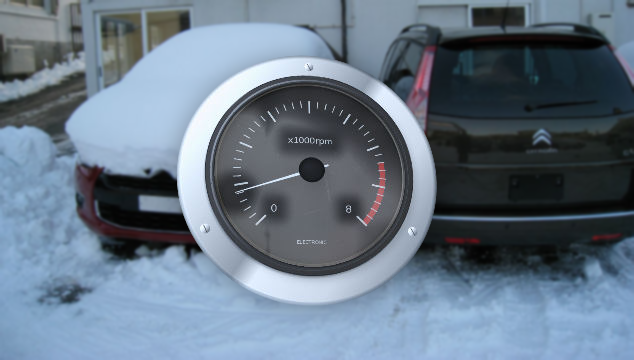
800 (rpm)
